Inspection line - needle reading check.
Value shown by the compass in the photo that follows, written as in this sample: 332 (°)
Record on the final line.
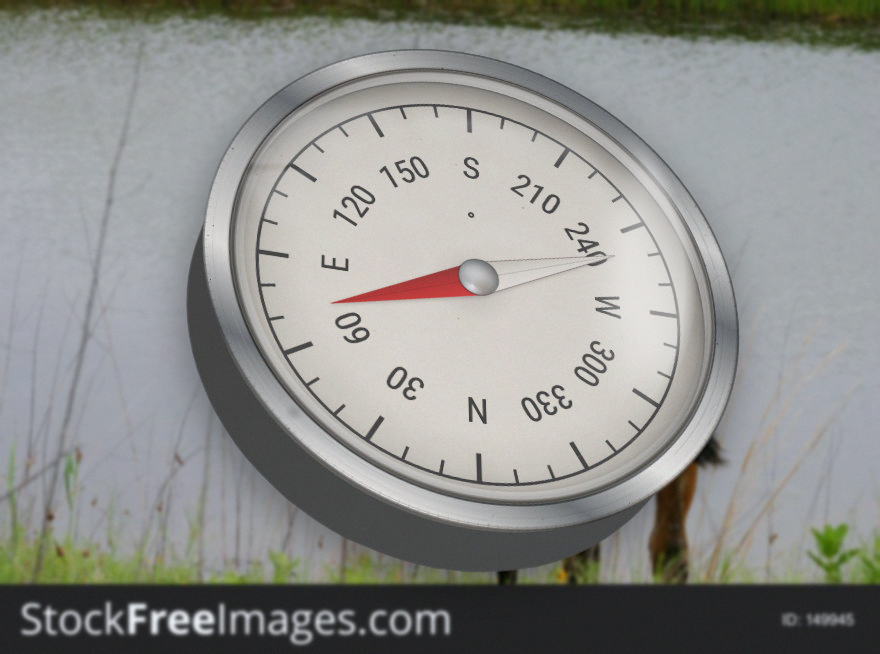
70 (°)
